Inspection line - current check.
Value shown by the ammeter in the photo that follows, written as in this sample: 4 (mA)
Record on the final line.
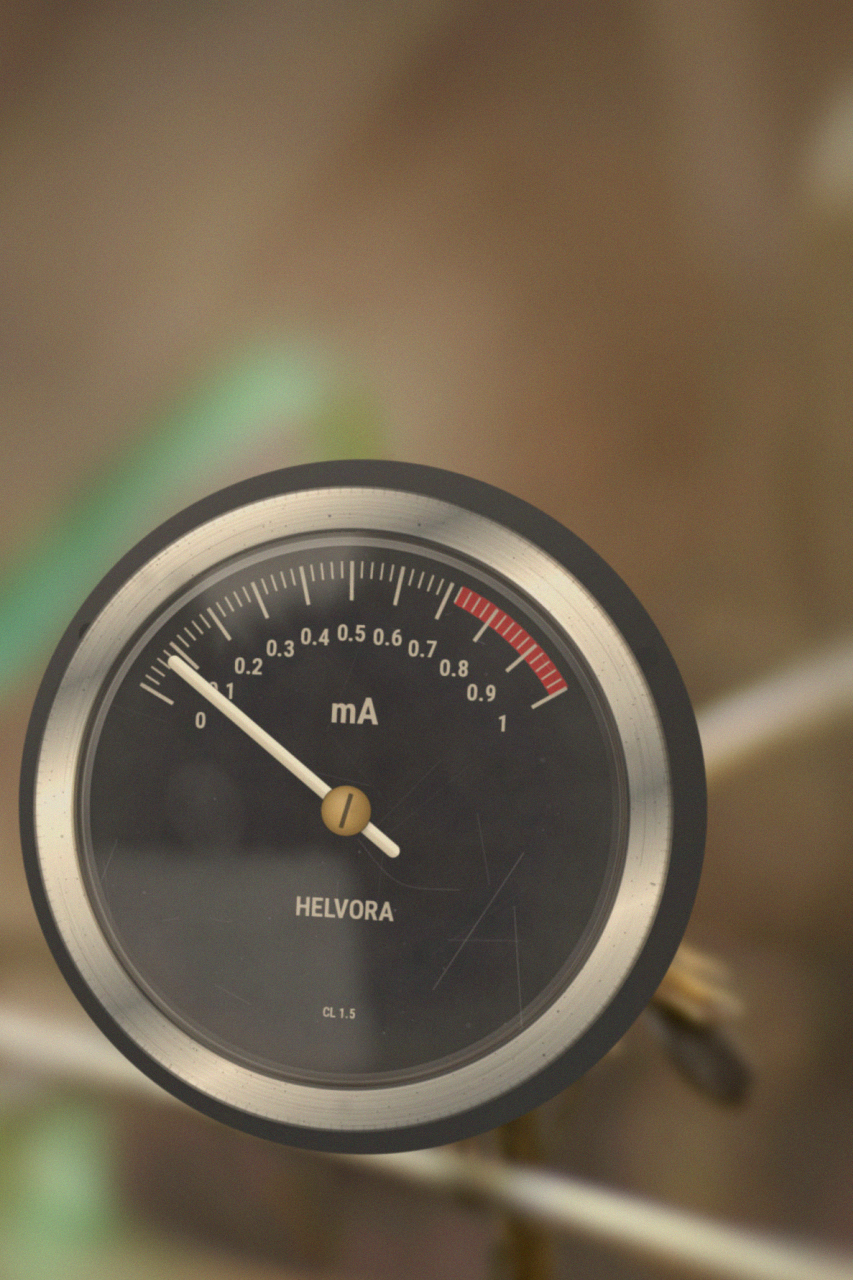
0.08 (mA)
